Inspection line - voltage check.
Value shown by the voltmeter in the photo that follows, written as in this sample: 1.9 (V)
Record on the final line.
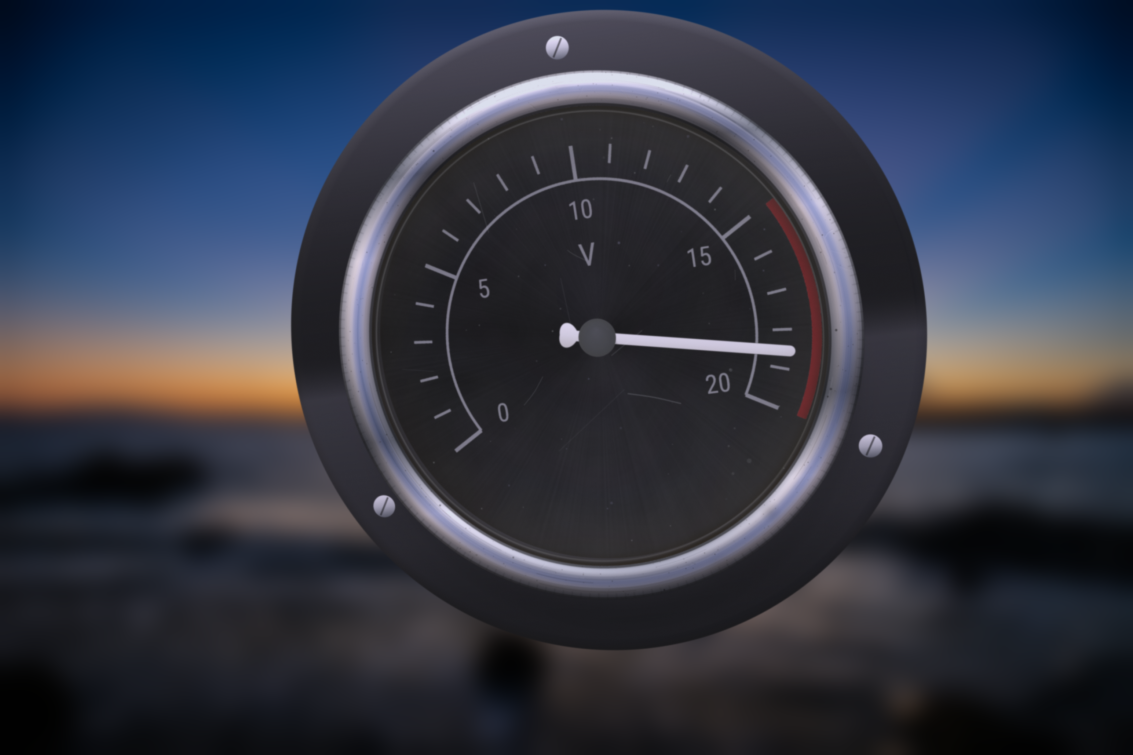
18.5 (V)
